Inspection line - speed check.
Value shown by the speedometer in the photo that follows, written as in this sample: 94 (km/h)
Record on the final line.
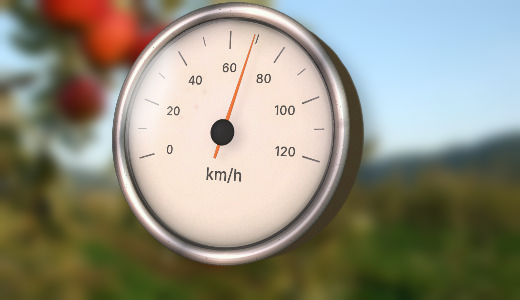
70 (km/h)
